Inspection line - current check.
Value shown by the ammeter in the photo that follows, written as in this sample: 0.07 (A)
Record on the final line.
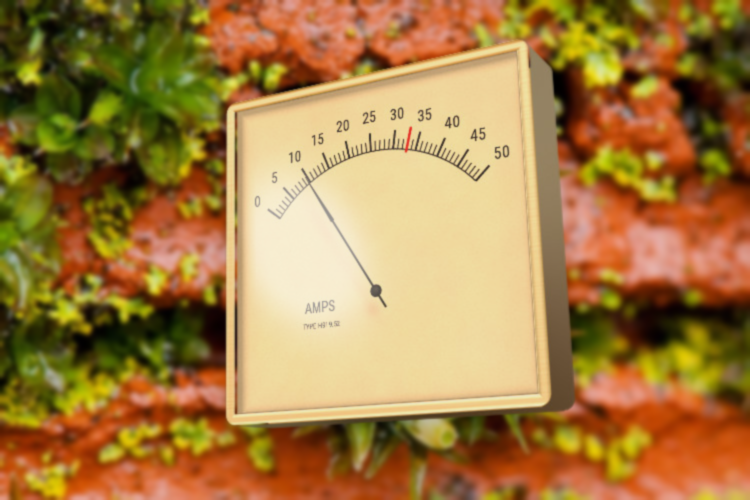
10 (A)
